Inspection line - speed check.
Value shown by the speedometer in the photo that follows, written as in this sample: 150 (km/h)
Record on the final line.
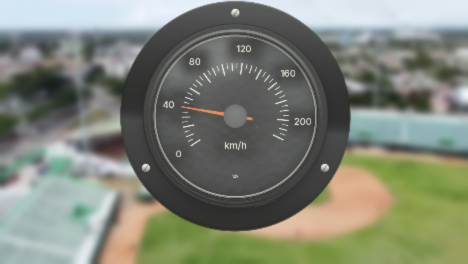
40 (km/h)
